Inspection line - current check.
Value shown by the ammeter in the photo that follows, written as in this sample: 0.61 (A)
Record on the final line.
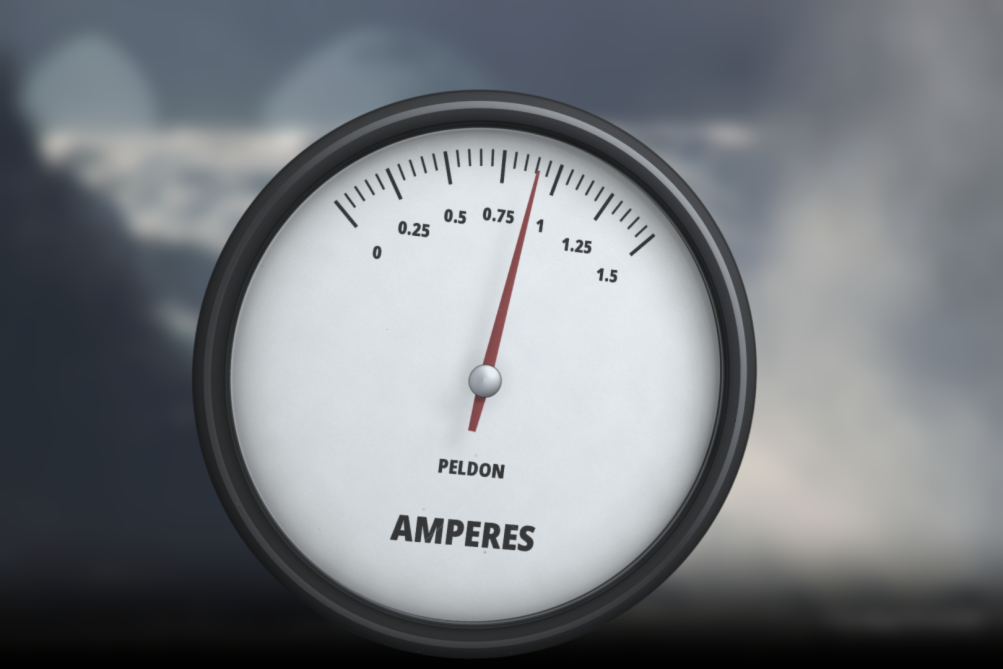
0.9 (A)
